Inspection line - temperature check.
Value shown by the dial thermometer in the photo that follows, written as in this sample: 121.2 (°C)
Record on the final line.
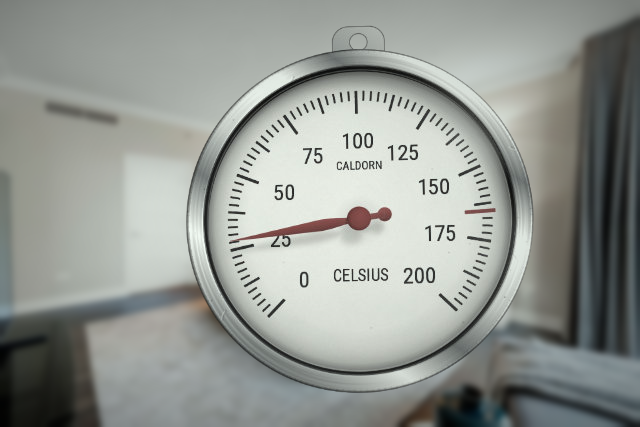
27.5 (°C)
